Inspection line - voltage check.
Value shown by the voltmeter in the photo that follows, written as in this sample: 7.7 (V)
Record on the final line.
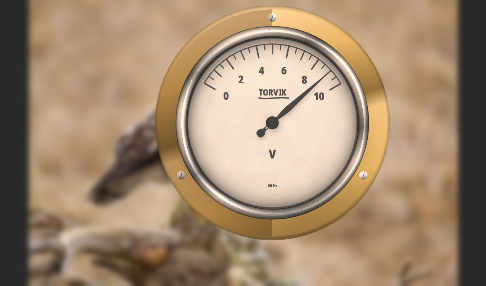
9 (V)
